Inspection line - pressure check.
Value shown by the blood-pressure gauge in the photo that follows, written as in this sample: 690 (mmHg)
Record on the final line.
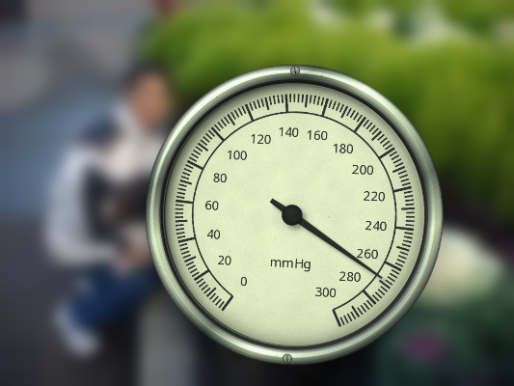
268 (mmHg)
